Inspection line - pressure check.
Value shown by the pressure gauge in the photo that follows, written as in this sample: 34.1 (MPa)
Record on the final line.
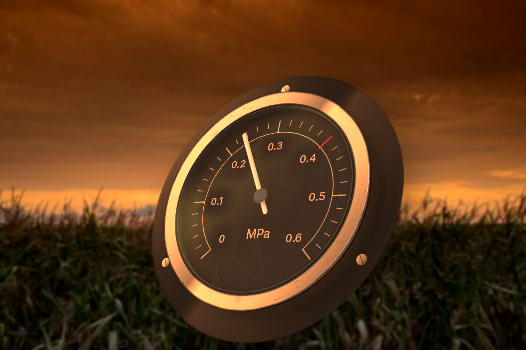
0.24 (MPa)
